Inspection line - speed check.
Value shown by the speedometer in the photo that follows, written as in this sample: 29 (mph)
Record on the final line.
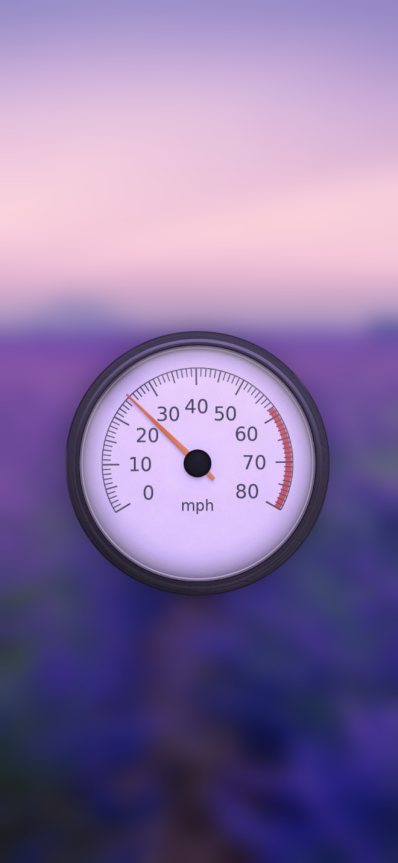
25 (mph)
